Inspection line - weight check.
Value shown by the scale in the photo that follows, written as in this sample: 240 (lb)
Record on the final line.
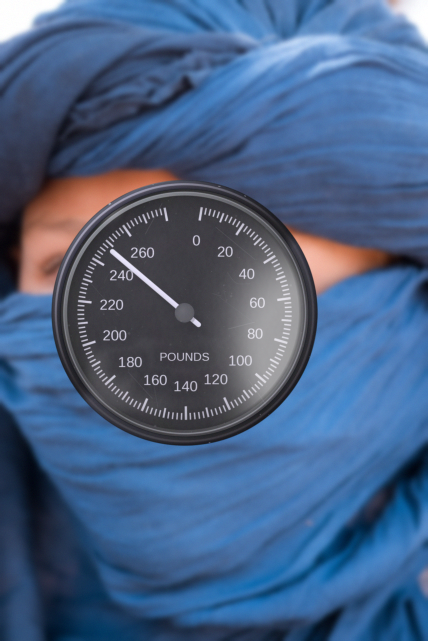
248 (lb)
